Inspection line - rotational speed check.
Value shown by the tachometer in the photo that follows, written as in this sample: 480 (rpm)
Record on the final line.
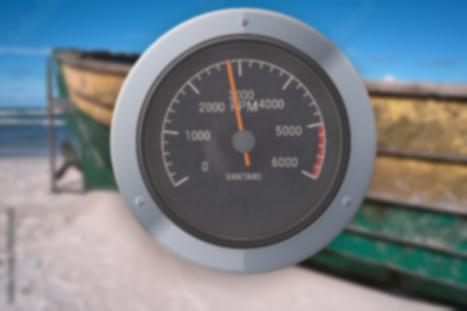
2800 (rpm)
